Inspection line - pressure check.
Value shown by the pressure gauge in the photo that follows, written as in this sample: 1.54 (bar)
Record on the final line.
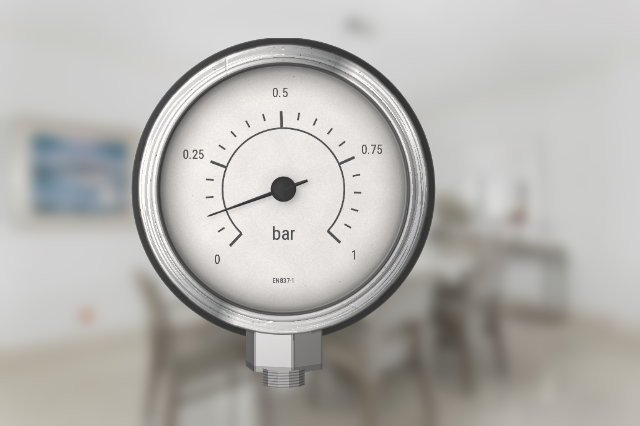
0.1 (bar)
